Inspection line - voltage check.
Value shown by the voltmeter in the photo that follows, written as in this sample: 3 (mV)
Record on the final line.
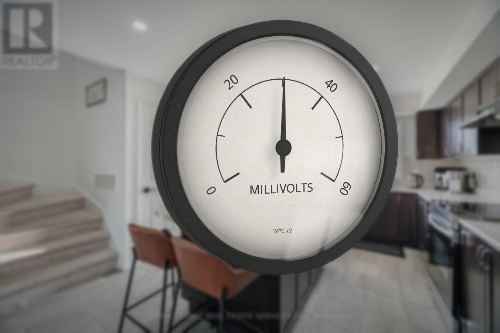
30 (mV)
